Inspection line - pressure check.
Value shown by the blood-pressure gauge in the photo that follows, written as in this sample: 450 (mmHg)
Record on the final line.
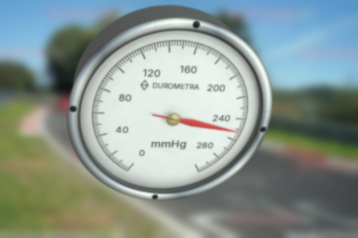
250 (mmHg)
